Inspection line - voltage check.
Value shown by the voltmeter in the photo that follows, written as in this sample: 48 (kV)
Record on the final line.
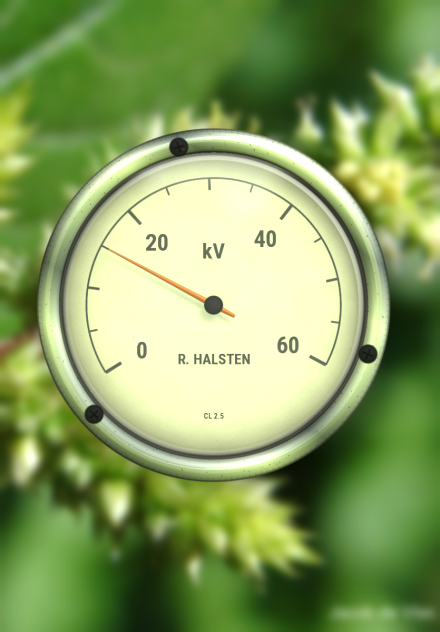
15 (kV)
